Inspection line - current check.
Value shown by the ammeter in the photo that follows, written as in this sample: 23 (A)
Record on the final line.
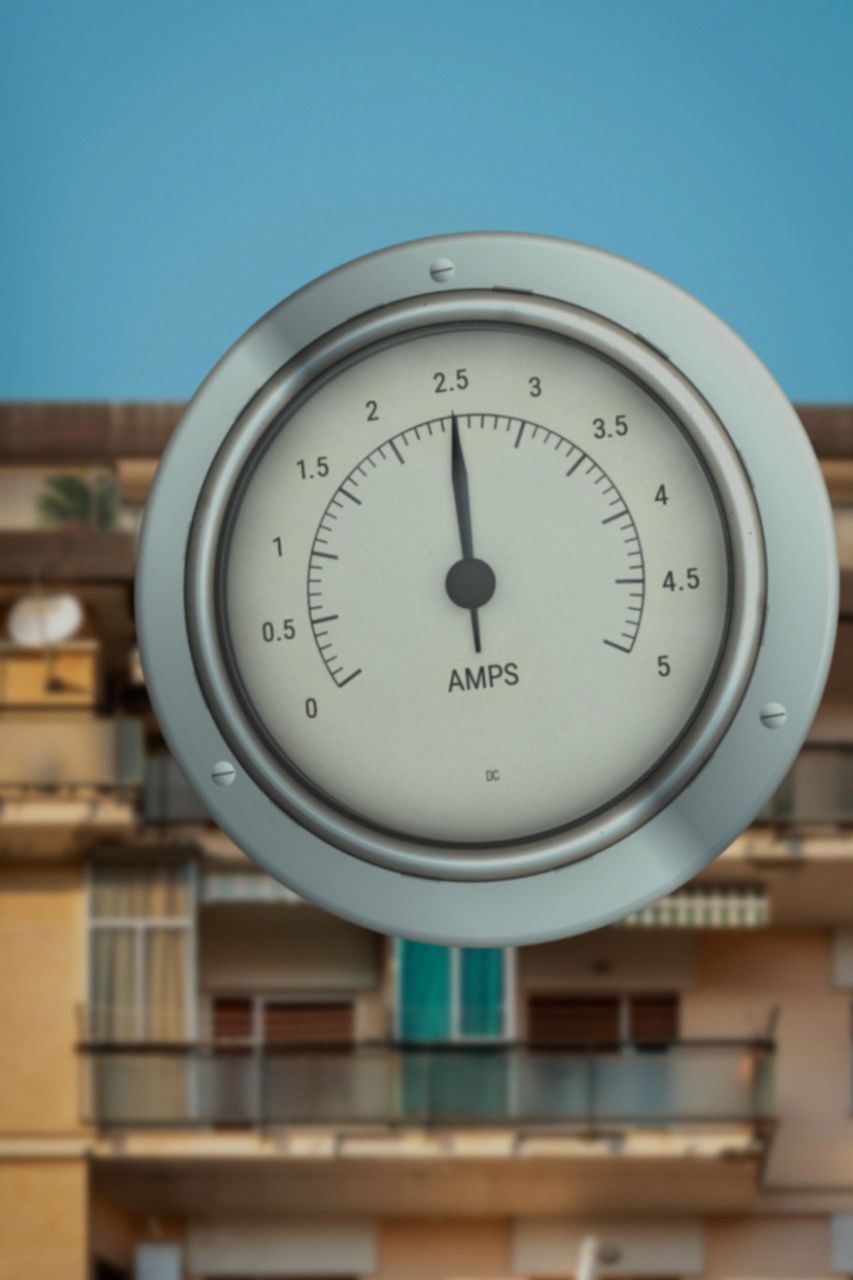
2.5 (A)
